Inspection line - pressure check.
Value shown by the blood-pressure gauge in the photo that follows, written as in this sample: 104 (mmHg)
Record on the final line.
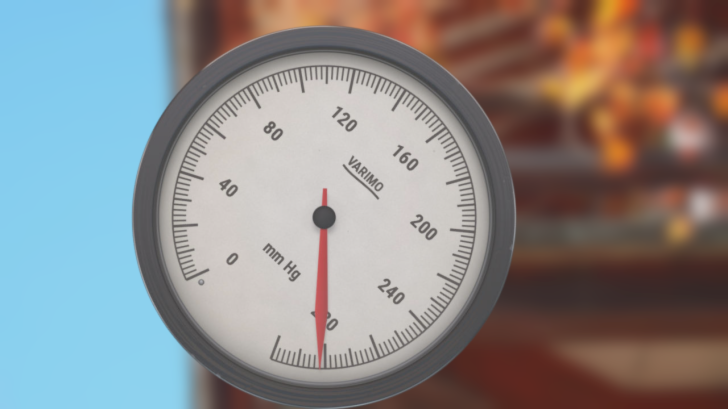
282 (mmHg)
